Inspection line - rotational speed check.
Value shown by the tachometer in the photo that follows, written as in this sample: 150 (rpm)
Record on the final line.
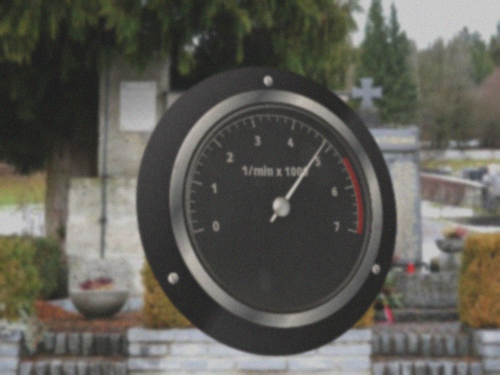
4800 (rpm)
